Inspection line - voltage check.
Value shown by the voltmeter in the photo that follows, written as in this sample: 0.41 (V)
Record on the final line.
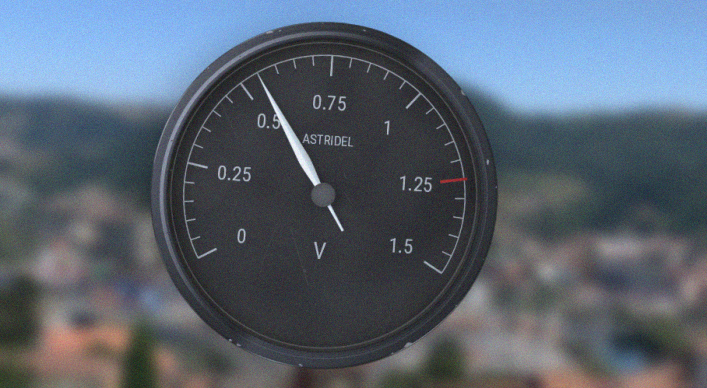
0.55 (V)
